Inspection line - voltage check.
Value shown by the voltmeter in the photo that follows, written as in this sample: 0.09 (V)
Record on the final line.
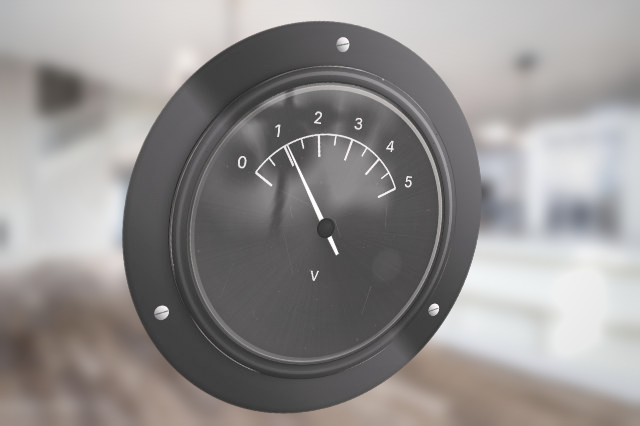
1 (V)
